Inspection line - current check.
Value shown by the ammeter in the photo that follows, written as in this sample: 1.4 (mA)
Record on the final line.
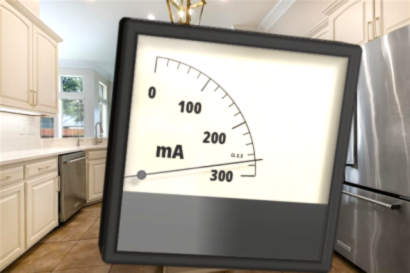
270 (mA)
